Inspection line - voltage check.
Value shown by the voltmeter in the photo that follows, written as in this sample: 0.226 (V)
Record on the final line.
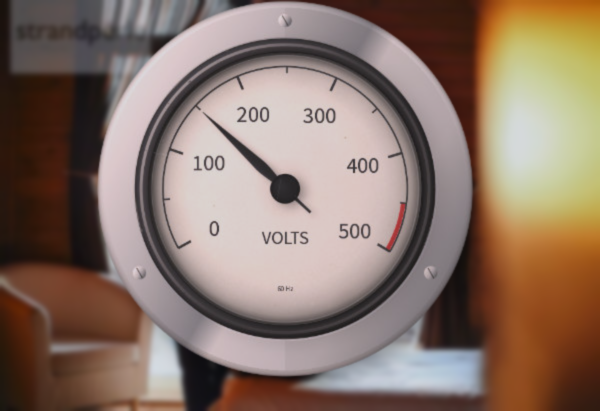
150 (V)
